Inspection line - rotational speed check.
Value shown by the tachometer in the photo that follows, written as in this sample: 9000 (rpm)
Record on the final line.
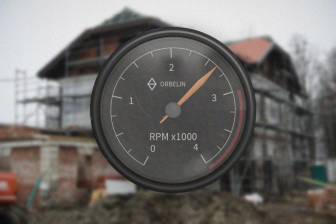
2625 (rpm)
